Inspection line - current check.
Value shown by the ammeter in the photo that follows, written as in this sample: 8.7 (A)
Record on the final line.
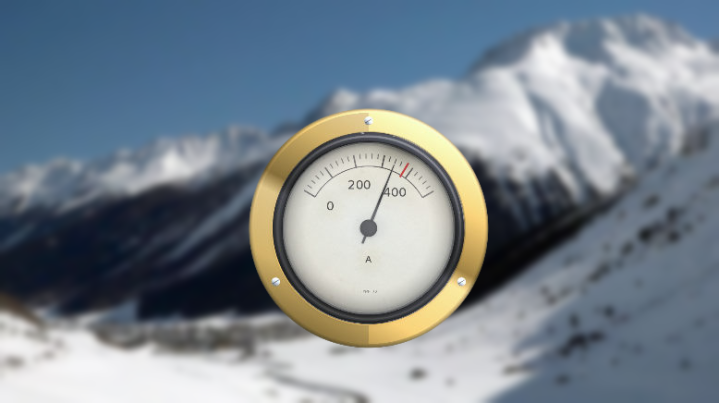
340 (A)
